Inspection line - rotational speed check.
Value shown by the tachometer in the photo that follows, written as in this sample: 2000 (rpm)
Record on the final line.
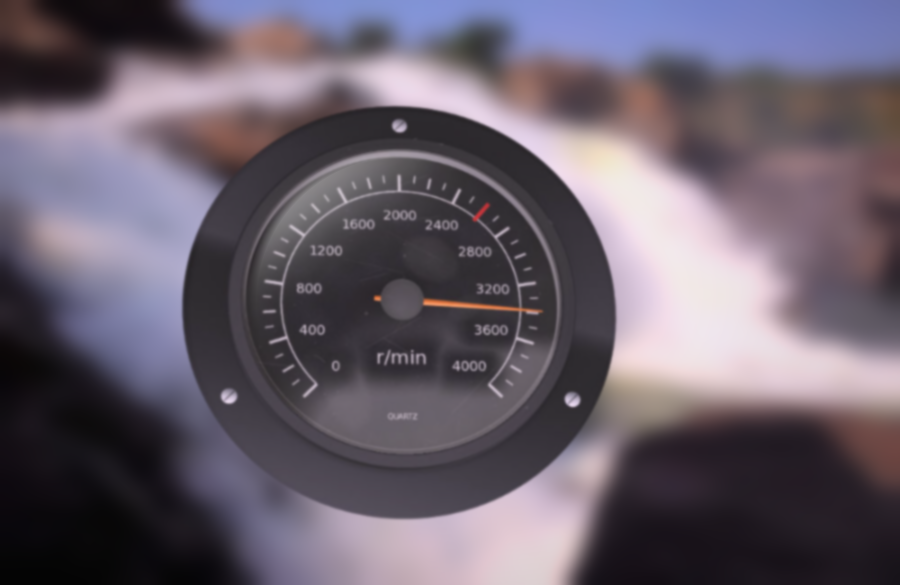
3400 (rpm)
